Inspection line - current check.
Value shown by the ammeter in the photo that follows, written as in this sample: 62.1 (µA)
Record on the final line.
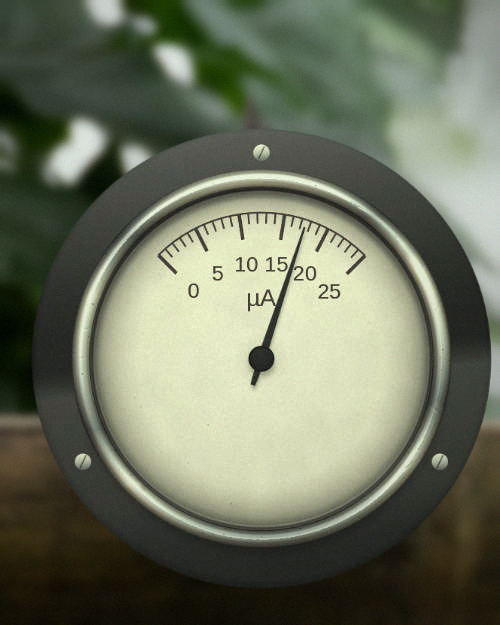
17.5 (µA)
